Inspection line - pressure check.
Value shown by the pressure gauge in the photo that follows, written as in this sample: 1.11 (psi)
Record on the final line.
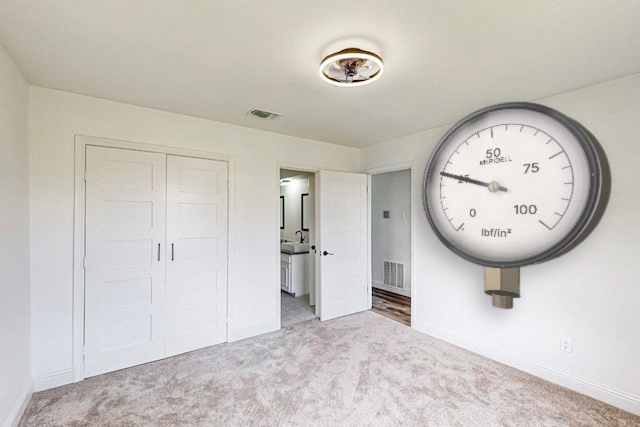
25 (psi)
